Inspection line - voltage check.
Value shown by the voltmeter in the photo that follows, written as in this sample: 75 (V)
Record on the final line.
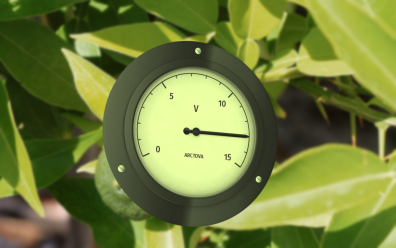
13 (V)
